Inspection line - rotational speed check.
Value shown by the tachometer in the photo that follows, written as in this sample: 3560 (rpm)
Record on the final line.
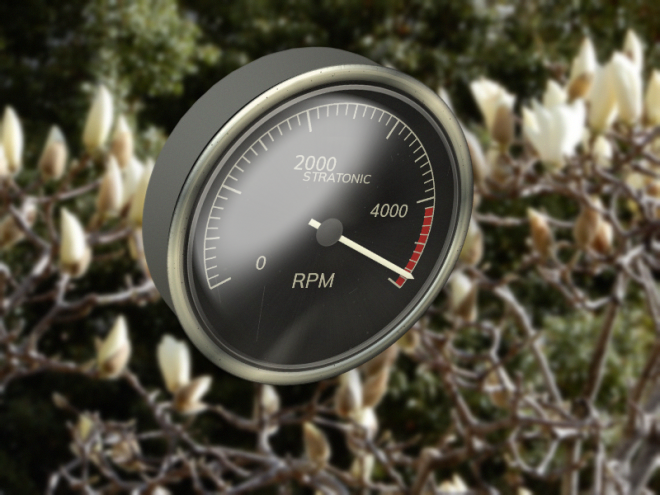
4850 (rpm)
